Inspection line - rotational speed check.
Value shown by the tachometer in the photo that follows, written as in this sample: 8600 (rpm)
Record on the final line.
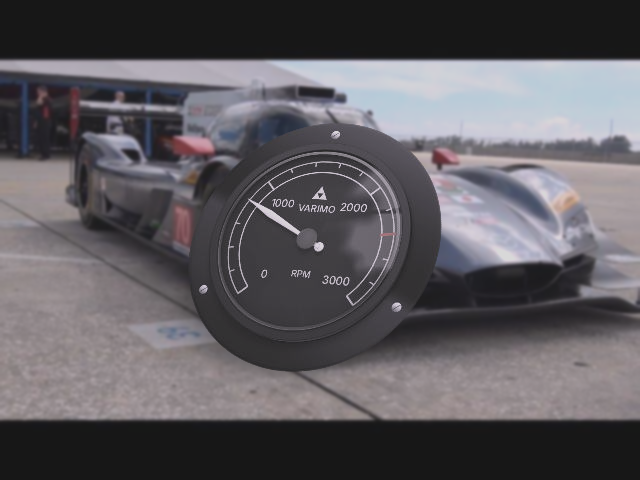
800 (rpm)
